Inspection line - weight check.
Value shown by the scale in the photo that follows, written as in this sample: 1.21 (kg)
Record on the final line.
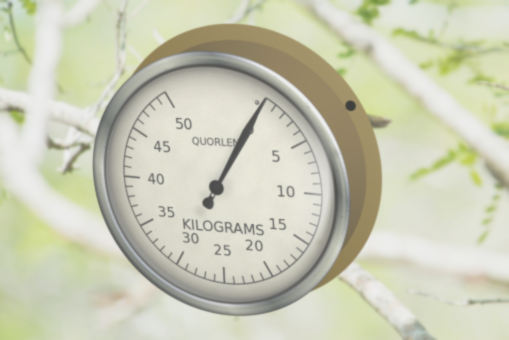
0 (kg)
